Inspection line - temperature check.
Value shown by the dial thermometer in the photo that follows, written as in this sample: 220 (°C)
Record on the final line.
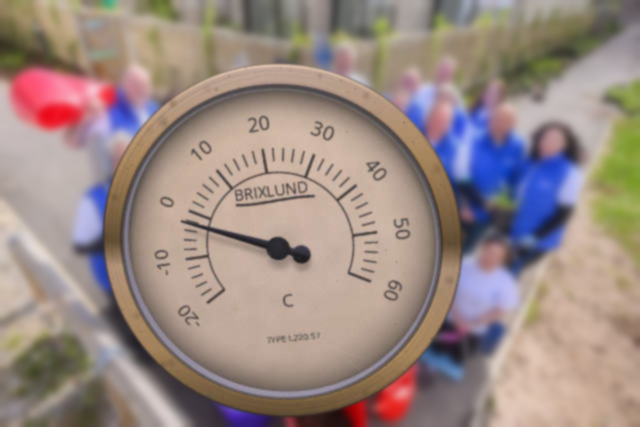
-2 (°C)
